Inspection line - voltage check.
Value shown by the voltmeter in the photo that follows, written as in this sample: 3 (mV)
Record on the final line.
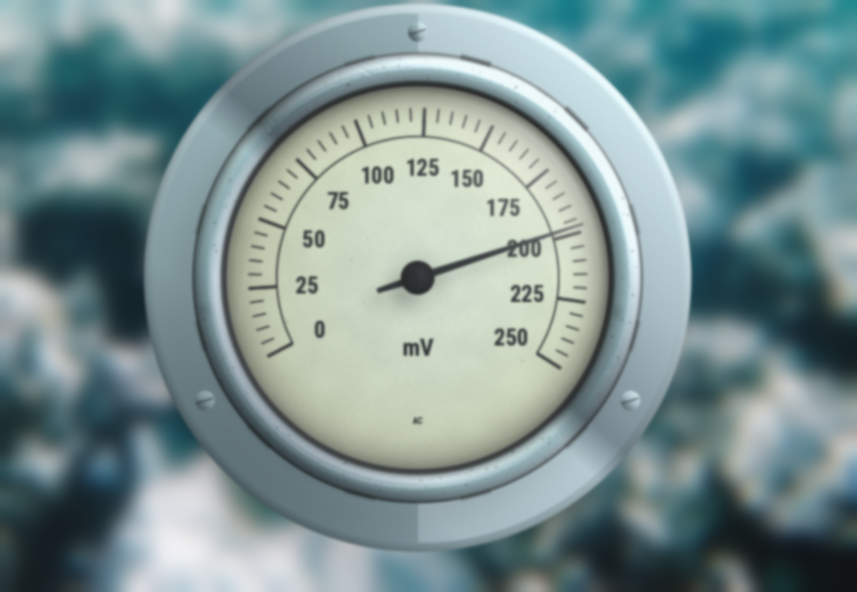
197.5 (mV)
